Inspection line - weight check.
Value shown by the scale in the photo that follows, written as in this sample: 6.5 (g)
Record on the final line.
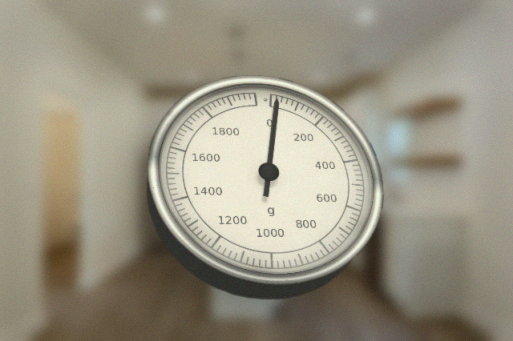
20 (g)
